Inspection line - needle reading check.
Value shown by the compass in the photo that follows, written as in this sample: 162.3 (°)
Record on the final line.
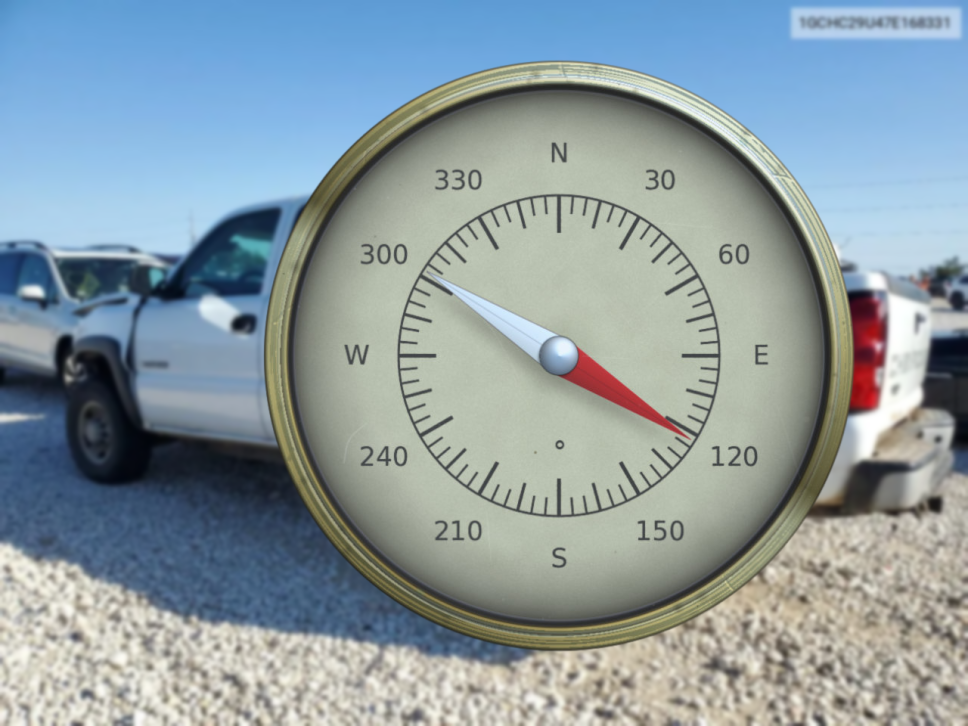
122.5 (°)
